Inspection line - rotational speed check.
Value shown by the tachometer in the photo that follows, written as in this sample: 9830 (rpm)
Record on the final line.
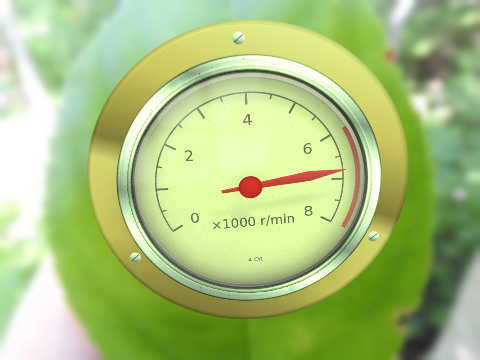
6750 (rpm)
